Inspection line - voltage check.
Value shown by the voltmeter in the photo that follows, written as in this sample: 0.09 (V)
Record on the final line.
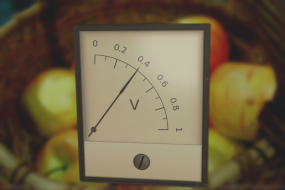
0.4 (V)
